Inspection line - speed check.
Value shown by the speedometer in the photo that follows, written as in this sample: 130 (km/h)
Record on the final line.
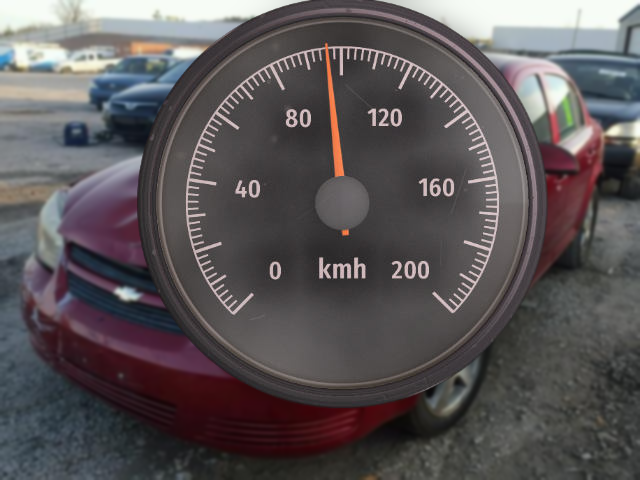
96 (km/h)
